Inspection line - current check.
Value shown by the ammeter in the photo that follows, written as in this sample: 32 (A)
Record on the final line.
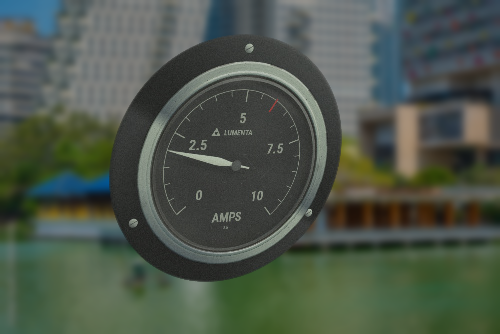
2 (A)
